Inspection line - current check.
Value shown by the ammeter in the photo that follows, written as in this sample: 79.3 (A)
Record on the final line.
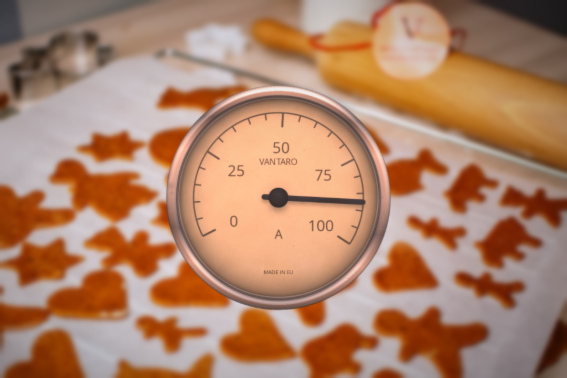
87.5 (A)
